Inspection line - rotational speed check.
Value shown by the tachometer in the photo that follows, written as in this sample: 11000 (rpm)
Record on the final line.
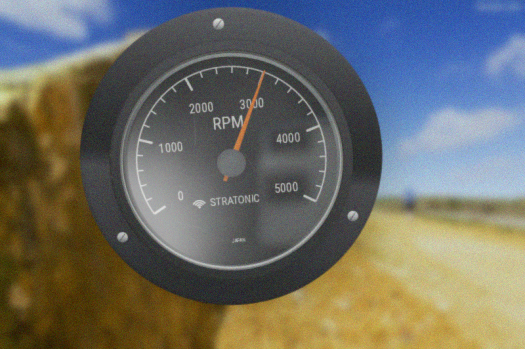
3000 (rpm)
